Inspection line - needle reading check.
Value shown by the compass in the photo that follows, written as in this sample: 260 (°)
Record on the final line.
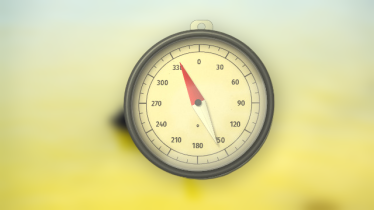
335 (°)
